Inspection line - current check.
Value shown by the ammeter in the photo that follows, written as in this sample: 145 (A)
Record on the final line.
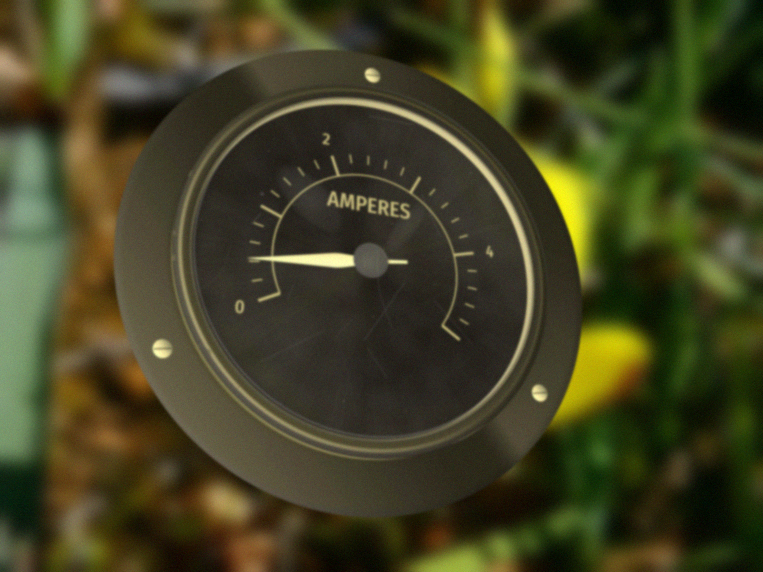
0.4 (A)
